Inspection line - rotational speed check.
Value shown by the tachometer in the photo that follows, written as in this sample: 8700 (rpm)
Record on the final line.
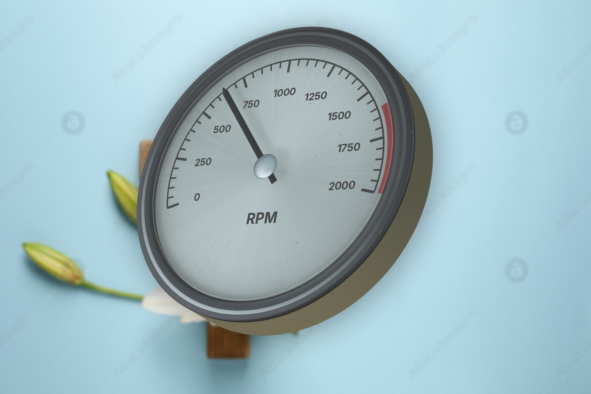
650 (rpm)
